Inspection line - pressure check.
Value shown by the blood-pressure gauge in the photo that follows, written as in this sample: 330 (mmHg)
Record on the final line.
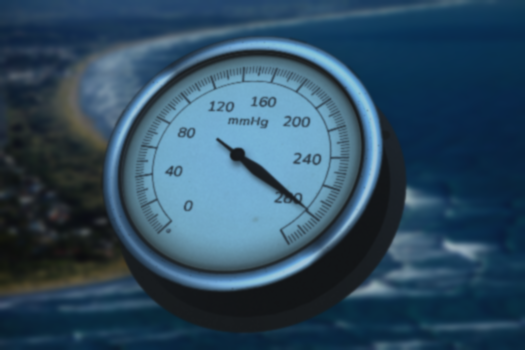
280 (mmHg)
